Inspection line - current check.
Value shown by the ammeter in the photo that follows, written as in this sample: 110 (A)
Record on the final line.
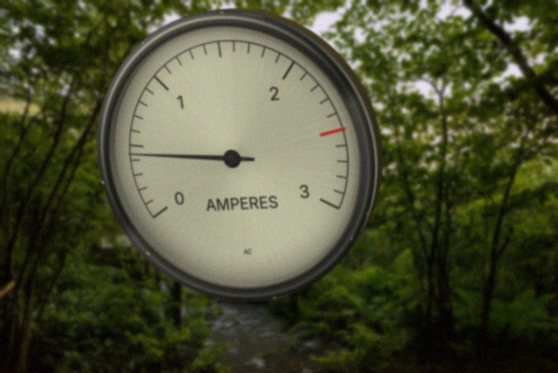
0.45 (A)
